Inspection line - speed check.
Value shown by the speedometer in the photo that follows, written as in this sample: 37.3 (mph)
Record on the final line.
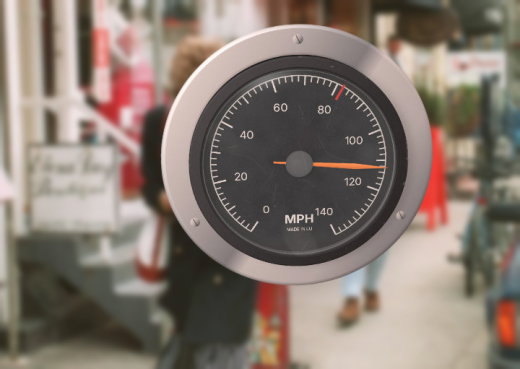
112 (mph)
